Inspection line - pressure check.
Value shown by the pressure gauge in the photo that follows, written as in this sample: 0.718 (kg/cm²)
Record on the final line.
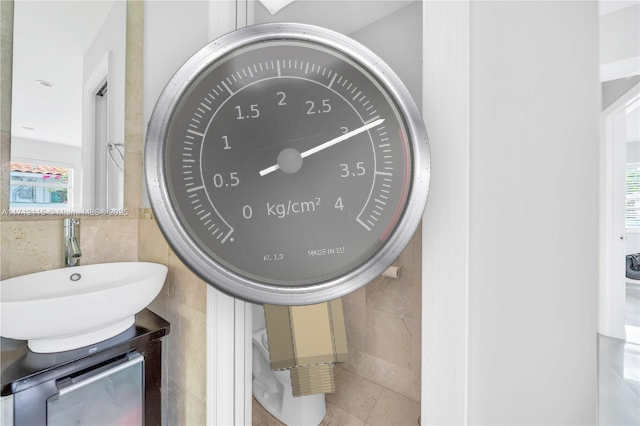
3.05 (kg/cm²)
